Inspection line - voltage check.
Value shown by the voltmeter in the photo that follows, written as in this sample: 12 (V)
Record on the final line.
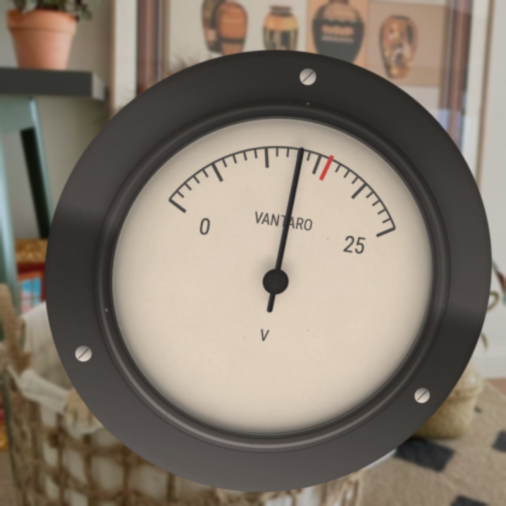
13 (V)
